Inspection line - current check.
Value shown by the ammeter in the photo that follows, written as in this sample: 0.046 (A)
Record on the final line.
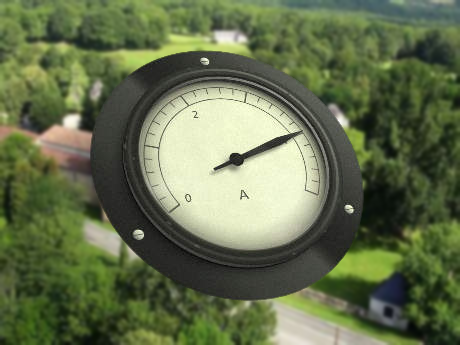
4 (A)
